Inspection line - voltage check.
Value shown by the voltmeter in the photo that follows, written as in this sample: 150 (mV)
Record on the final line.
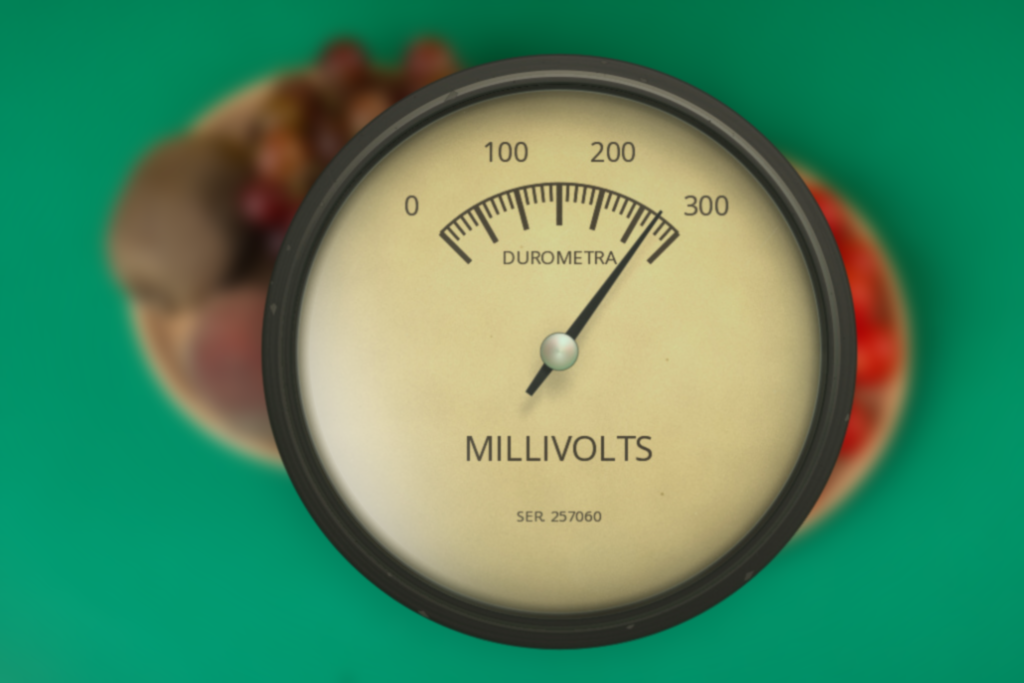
270 (mV)
